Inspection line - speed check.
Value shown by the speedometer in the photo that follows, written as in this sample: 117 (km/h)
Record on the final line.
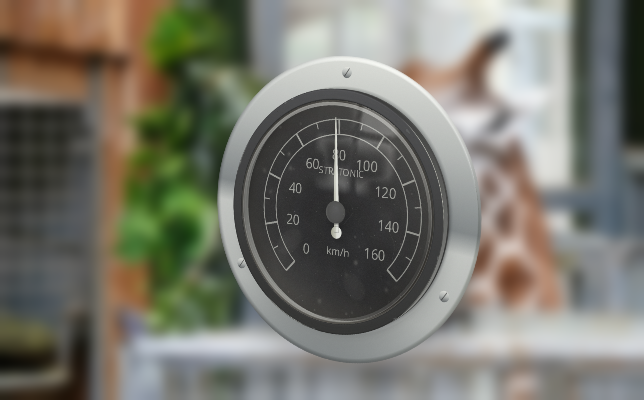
80 (km/h)
